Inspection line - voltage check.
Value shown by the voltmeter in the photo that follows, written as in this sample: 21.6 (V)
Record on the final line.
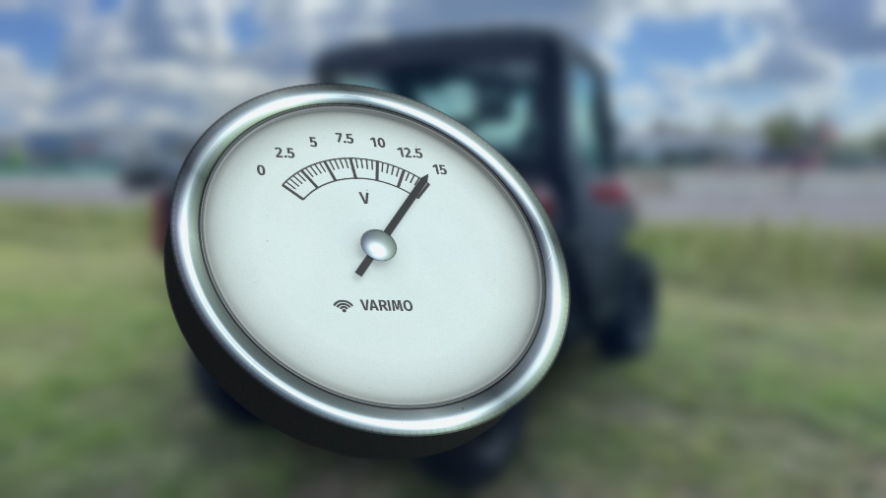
14.5 (V)
